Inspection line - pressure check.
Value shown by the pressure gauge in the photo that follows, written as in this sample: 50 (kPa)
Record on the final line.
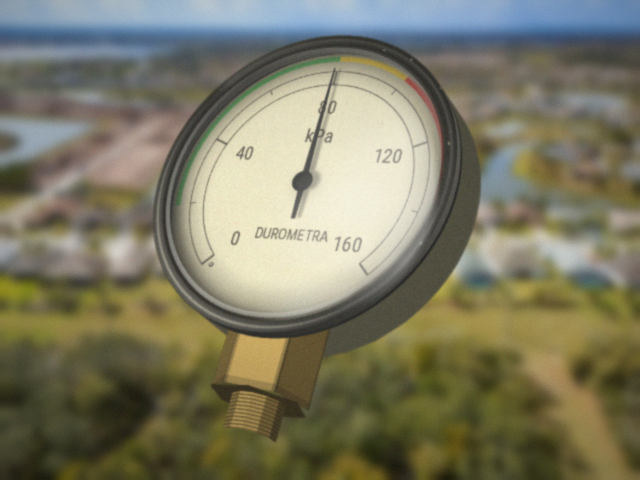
80 (kPa)
